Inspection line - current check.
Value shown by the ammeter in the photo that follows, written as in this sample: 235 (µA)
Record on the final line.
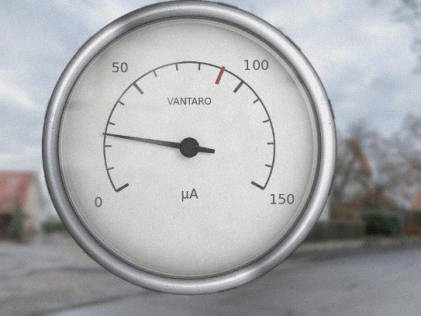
25 (µA)
